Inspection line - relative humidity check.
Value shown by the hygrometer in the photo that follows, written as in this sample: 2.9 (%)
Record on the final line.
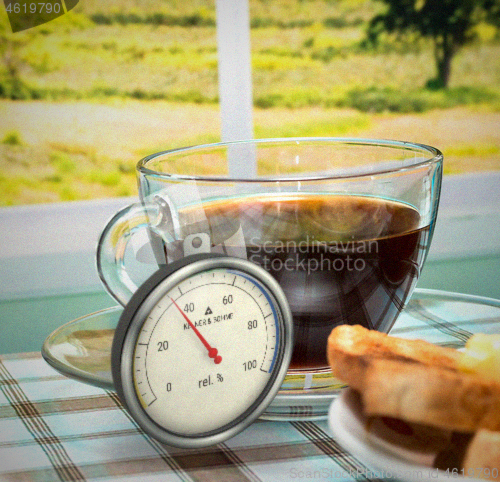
36 (%)
